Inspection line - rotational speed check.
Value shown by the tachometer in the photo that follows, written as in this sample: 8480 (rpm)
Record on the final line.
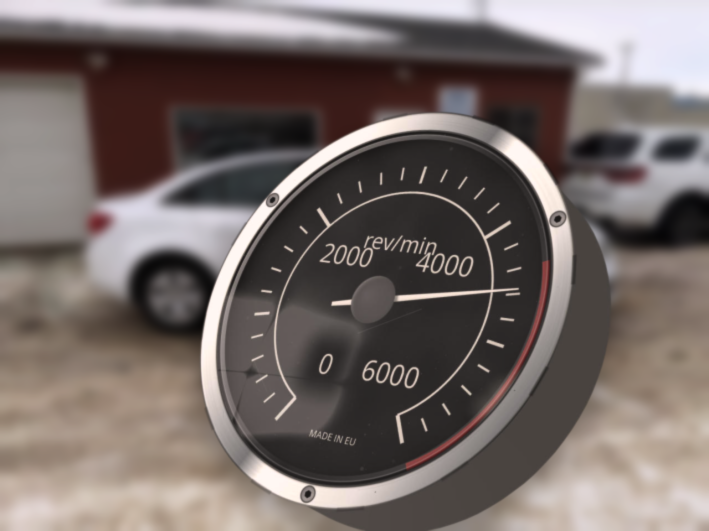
4600 (rpm)
